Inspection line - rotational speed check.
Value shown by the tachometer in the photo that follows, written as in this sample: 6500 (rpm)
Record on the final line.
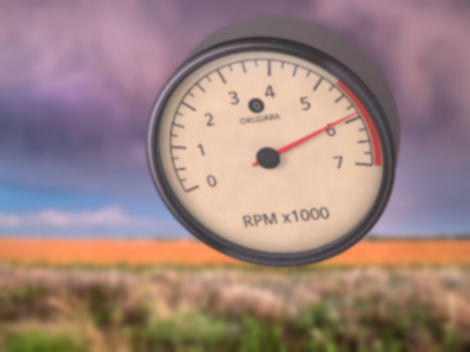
5875 (rpm)
